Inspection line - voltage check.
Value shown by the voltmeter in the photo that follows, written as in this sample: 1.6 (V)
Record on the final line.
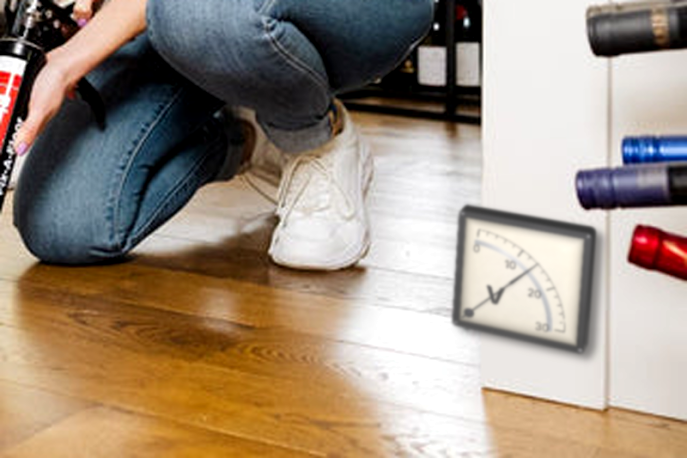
14 (V)
